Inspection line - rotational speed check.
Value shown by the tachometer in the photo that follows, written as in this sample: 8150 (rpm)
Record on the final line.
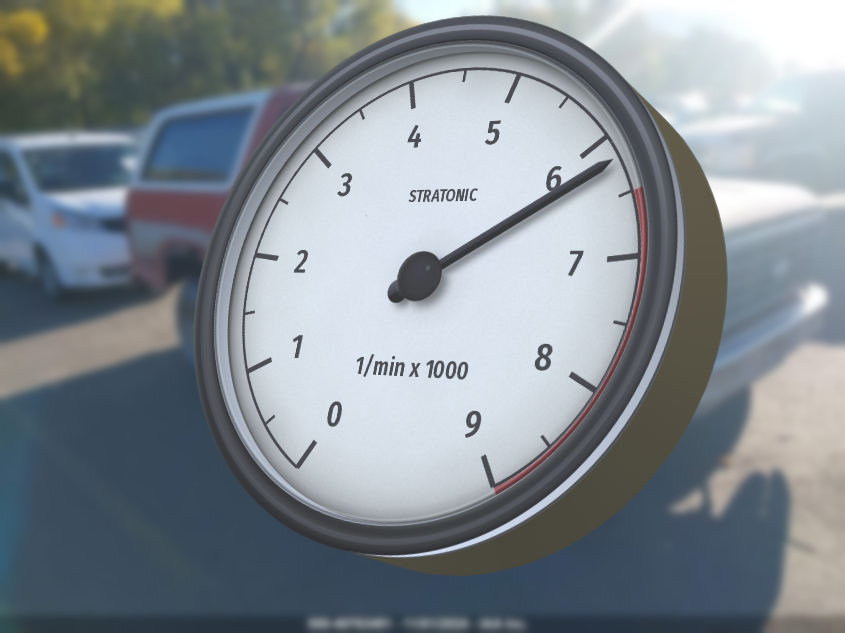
6250 (rpm)
